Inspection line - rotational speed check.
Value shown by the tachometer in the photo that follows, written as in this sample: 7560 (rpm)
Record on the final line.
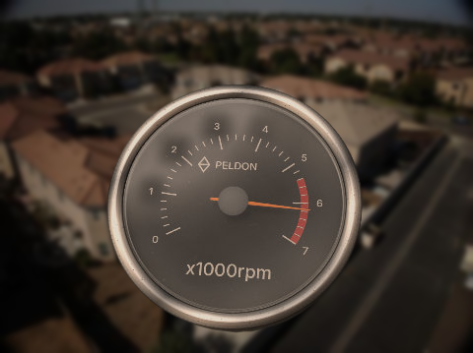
6200 (rpm)
